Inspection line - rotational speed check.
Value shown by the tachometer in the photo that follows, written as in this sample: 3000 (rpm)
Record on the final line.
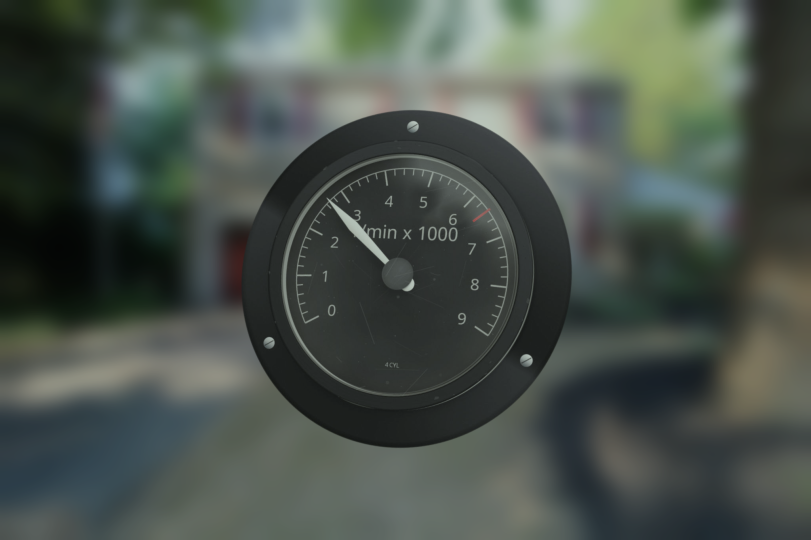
2700 (rpm)
